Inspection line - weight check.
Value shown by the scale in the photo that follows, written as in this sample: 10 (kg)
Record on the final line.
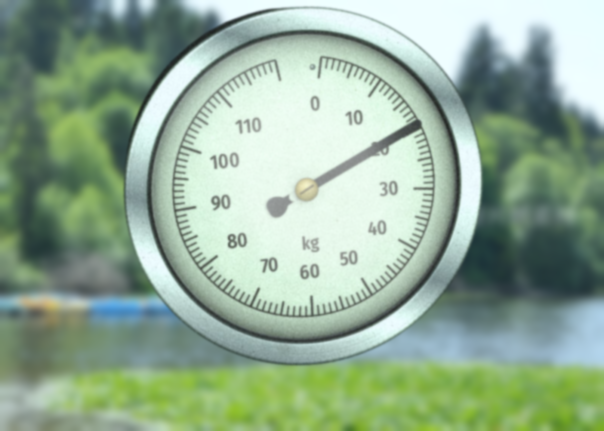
19 (kg)
